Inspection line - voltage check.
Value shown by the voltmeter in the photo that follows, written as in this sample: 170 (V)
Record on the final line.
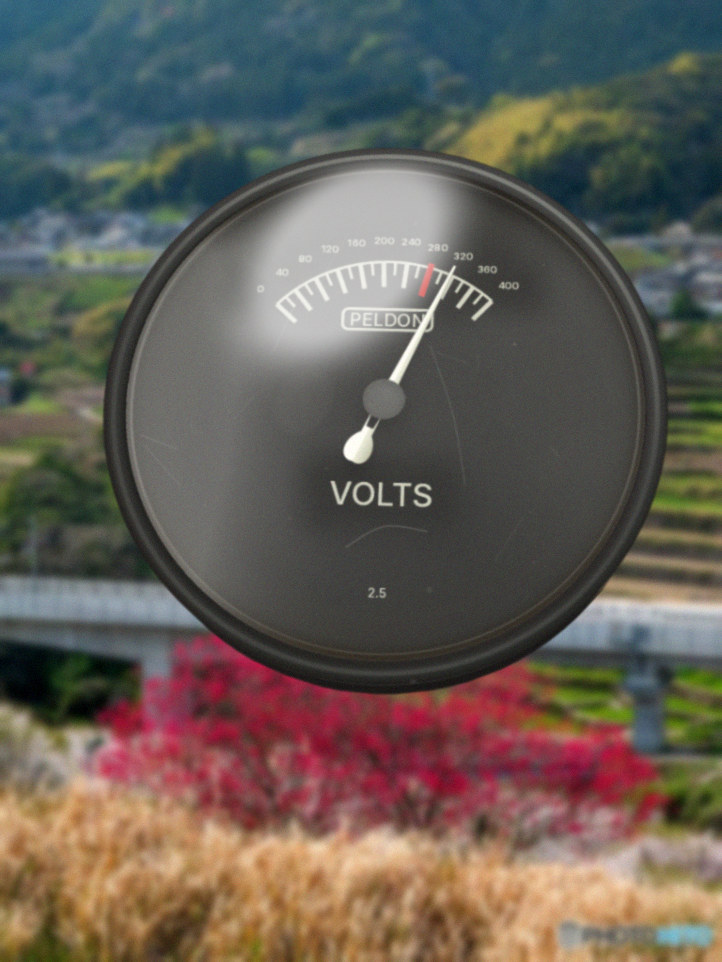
320 (V)
